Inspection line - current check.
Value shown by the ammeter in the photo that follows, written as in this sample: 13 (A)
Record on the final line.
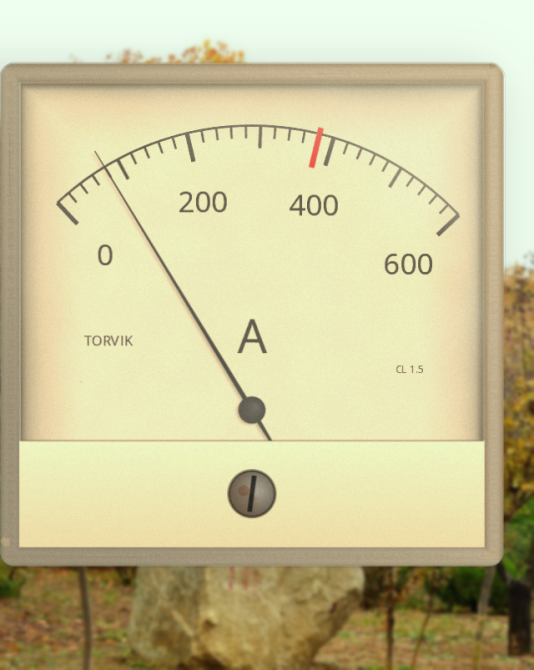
80 (A)
